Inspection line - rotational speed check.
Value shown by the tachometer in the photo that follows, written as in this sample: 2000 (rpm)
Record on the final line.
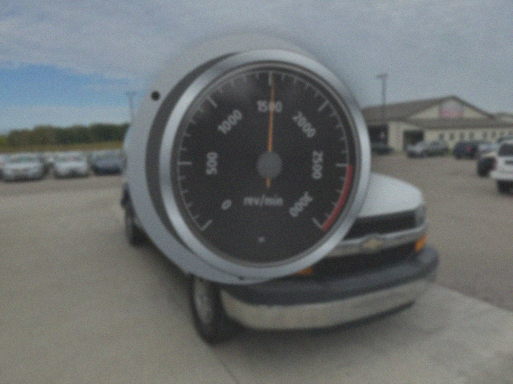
1500 (rpm)
